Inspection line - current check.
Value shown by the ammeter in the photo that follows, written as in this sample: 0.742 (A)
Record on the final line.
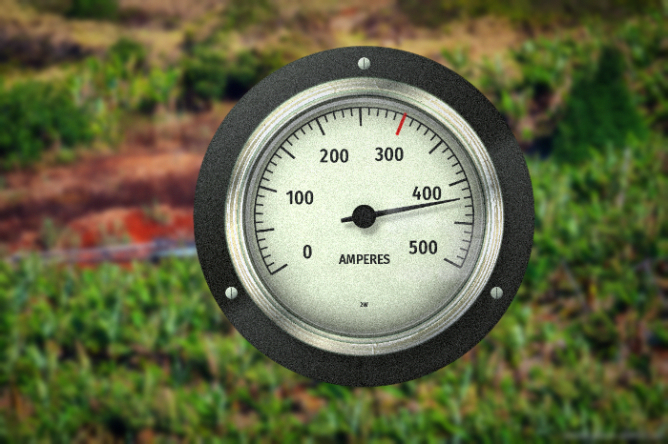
420 (A)
